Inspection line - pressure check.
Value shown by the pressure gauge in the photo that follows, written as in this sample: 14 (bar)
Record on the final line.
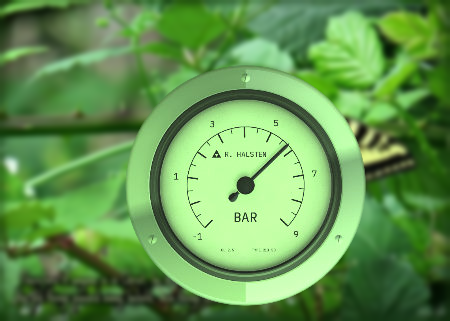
5.75 (bar)
